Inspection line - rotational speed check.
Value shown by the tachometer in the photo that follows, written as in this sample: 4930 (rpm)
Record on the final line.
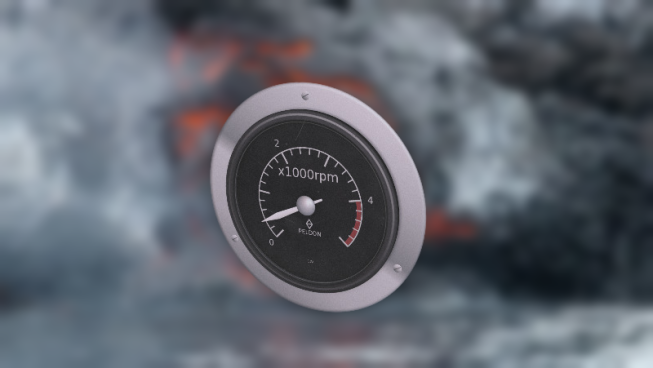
400 (rpm)
